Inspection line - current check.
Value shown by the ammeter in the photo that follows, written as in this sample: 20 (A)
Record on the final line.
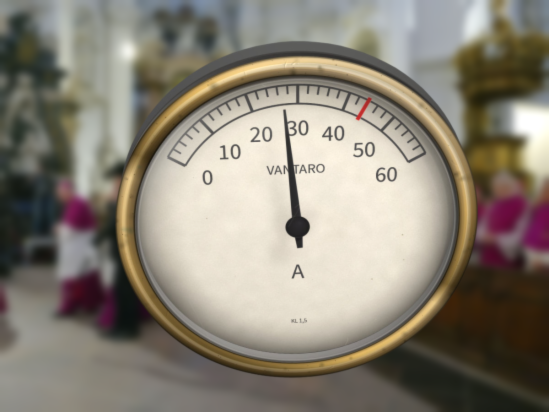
27 (A)
